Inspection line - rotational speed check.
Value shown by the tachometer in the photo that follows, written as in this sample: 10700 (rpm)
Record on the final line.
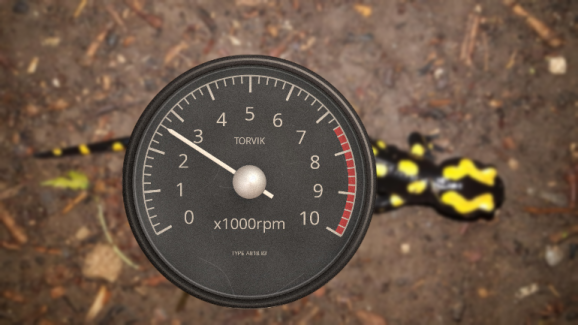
2600 (rpm)
